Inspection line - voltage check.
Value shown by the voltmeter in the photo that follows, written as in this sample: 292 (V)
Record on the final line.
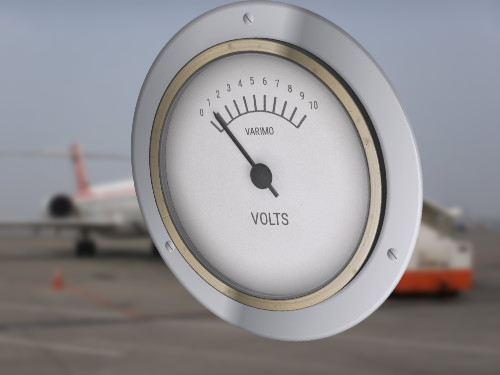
1 (V)
